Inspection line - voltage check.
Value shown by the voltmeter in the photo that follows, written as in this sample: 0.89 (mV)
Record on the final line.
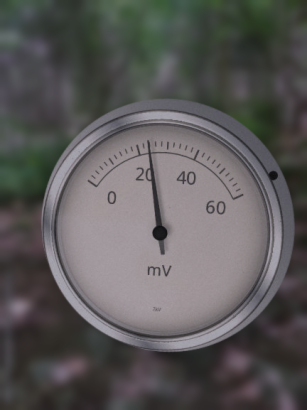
24 (mV)
